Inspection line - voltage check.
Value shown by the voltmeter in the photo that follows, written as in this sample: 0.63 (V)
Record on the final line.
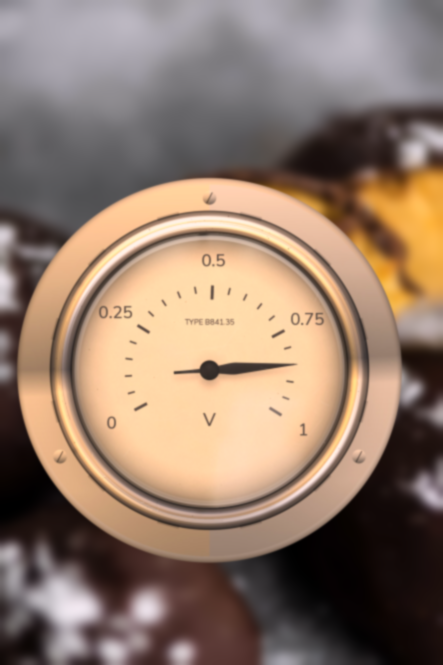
0.85 (V)
